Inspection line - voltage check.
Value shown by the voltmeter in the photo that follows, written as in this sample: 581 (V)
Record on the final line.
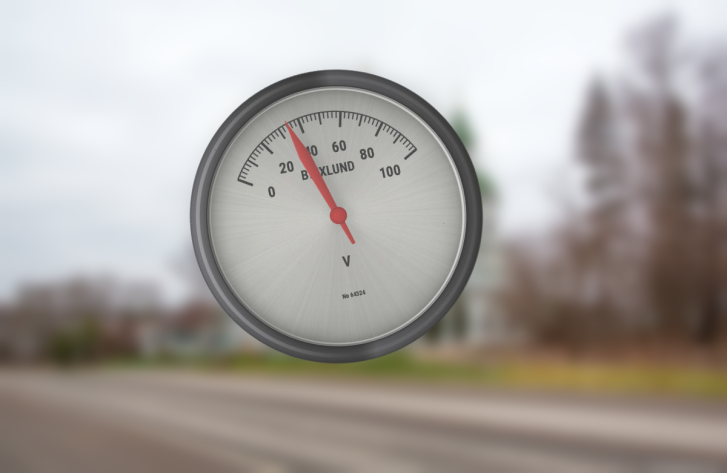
34 (V)
